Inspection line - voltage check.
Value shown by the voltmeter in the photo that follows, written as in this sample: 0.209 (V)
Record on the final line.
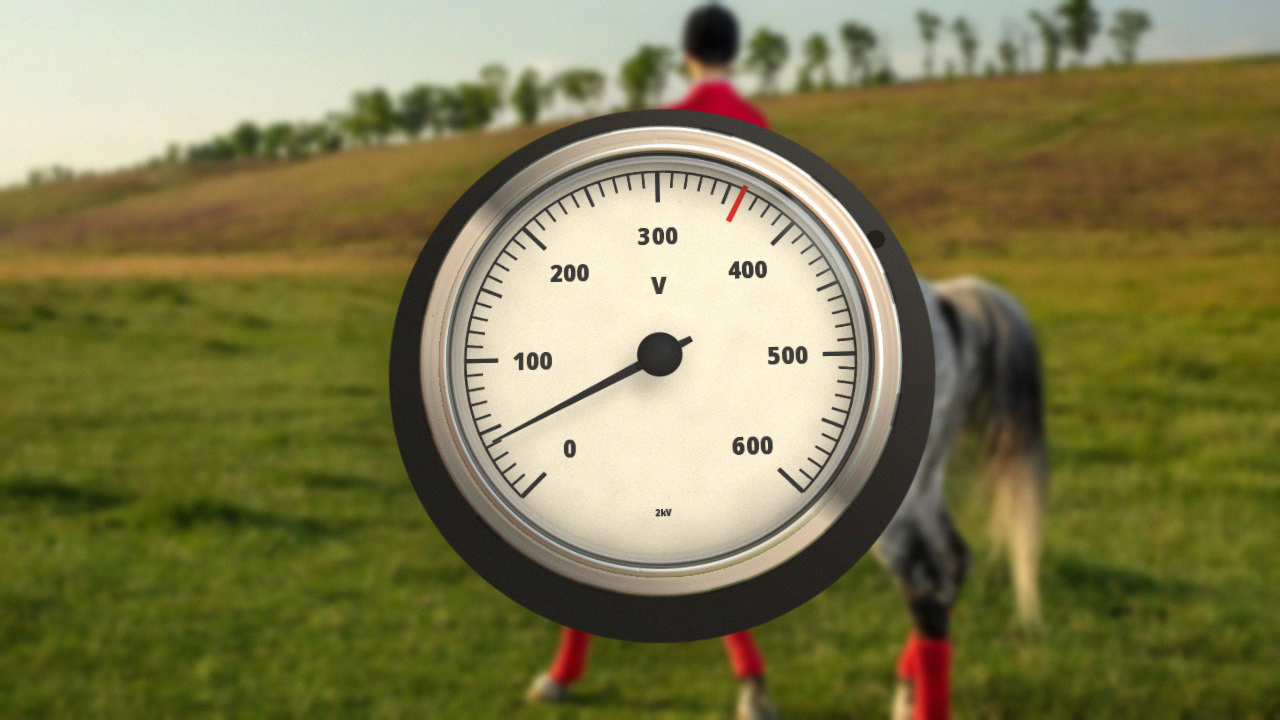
40 (V)
